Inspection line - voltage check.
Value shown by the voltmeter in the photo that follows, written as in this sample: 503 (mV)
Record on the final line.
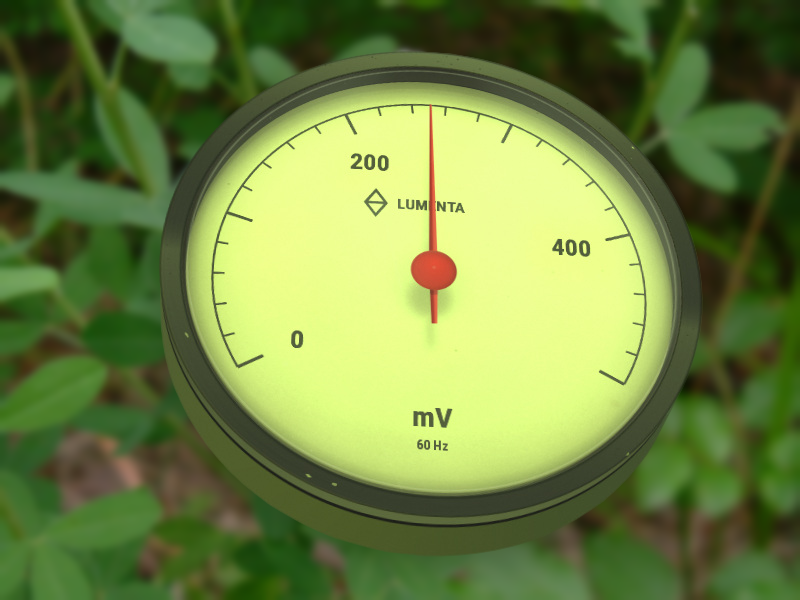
250 (mV)
